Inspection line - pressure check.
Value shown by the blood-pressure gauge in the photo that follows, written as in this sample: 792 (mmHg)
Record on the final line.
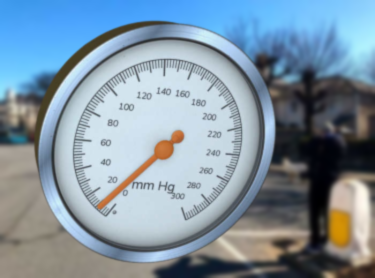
10 (mmHg)
